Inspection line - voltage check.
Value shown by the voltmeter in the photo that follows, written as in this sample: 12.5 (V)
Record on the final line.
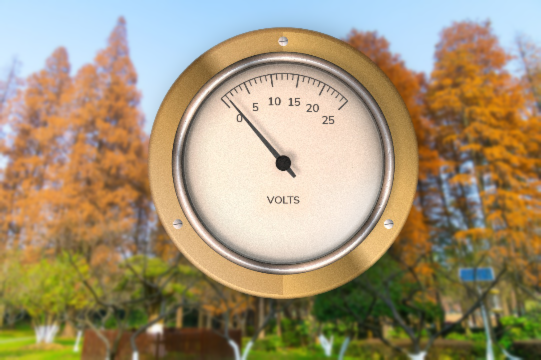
1 (V)
